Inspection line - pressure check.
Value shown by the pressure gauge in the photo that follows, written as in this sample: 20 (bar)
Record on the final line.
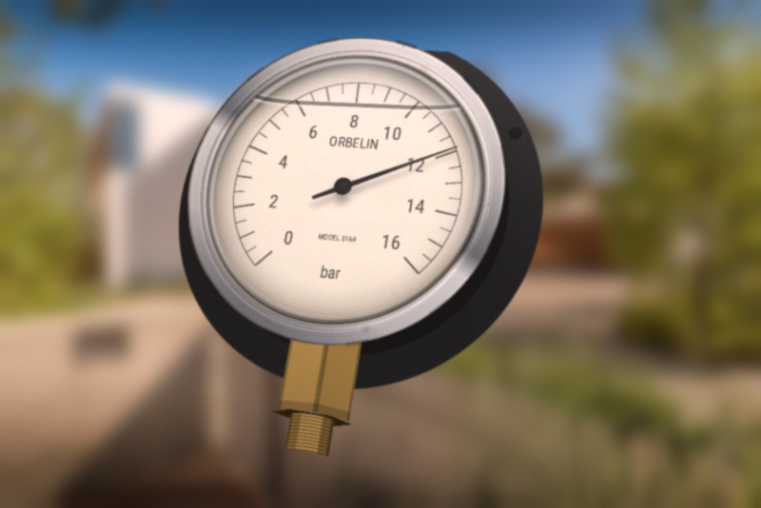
12 (bar)
